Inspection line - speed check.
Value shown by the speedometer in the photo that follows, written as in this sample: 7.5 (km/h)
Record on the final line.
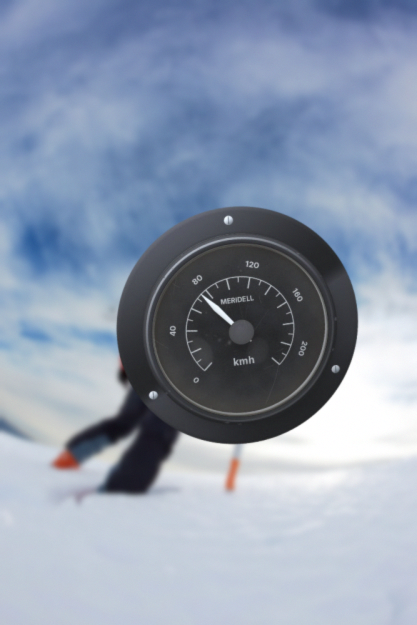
75 (km/h)
